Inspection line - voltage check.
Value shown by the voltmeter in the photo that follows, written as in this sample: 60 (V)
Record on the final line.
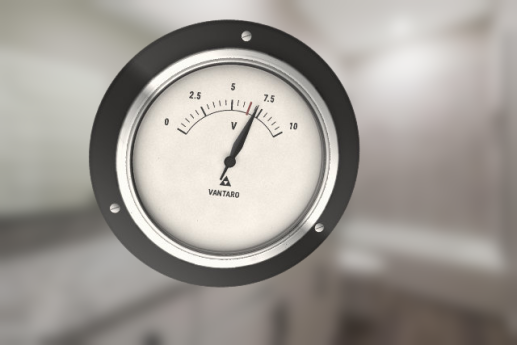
7 (V)
